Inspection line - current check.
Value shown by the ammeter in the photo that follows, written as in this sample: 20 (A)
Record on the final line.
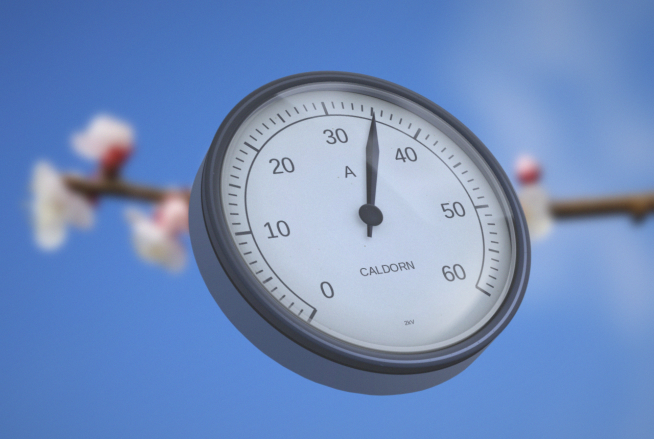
35 (A)
